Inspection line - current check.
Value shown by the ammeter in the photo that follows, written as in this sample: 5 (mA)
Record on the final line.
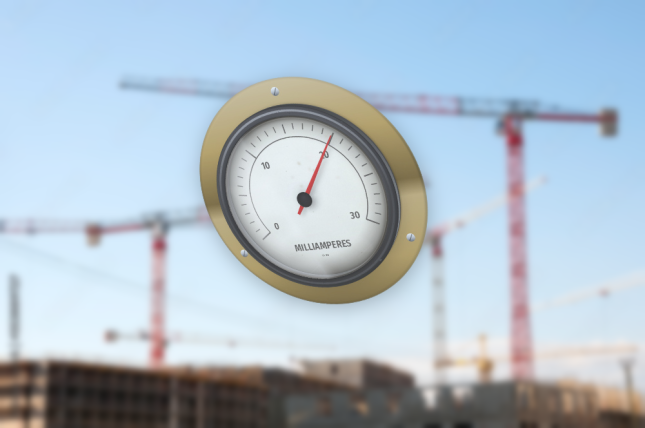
20 (mA)
